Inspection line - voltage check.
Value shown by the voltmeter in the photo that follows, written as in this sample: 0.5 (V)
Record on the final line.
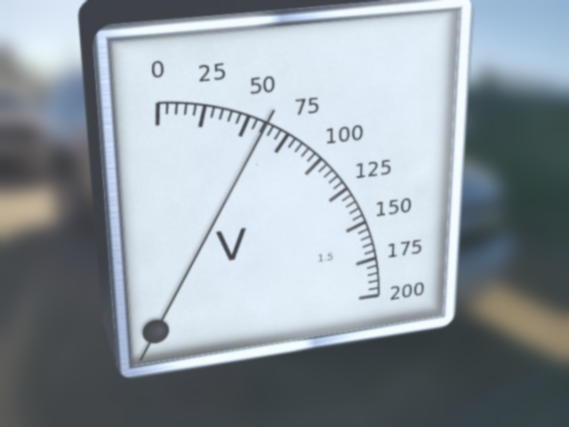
60 (V)
